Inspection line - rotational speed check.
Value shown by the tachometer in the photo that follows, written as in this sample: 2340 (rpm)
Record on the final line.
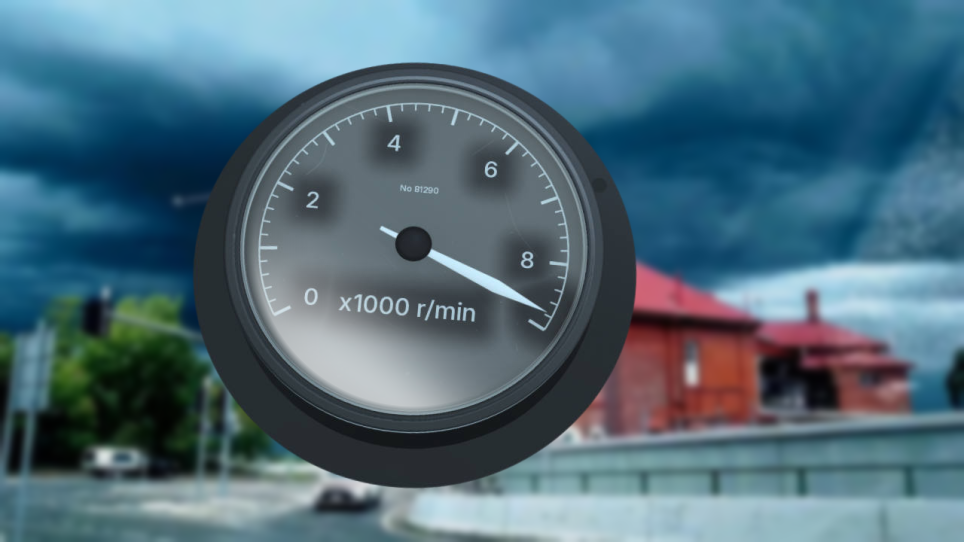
8800 (rpm)
